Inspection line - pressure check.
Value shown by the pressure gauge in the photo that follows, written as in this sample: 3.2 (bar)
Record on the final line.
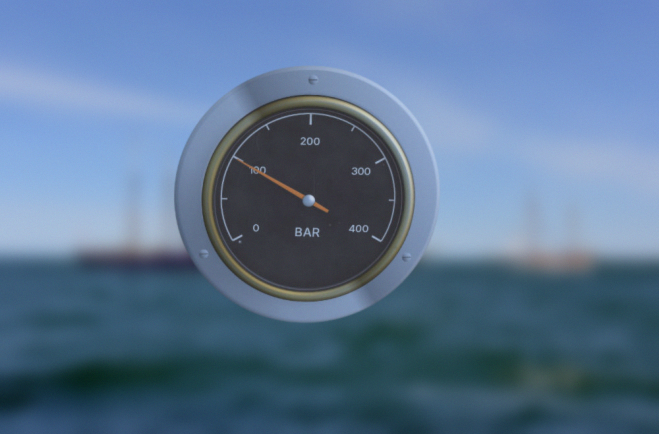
100 (bar)
